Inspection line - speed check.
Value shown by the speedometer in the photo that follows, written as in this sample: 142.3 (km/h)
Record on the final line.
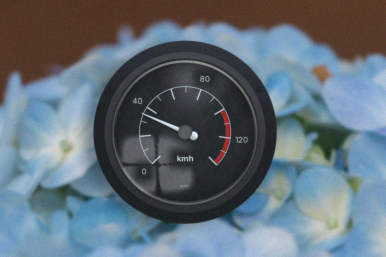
35 (km/h)
